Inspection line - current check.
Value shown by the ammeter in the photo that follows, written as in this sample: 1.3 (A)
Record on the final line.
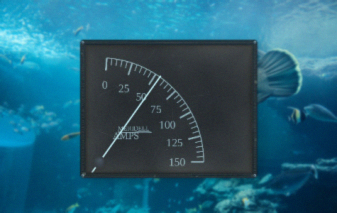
55 (A)
